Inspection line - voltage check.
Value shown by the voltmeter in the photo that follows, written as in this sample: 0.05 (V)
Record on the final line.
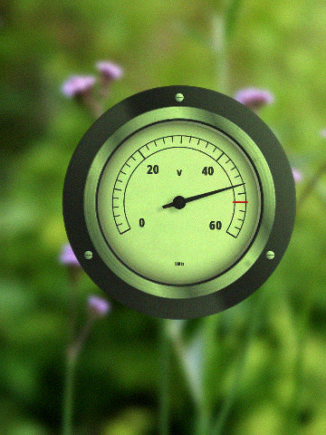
48 (V)
